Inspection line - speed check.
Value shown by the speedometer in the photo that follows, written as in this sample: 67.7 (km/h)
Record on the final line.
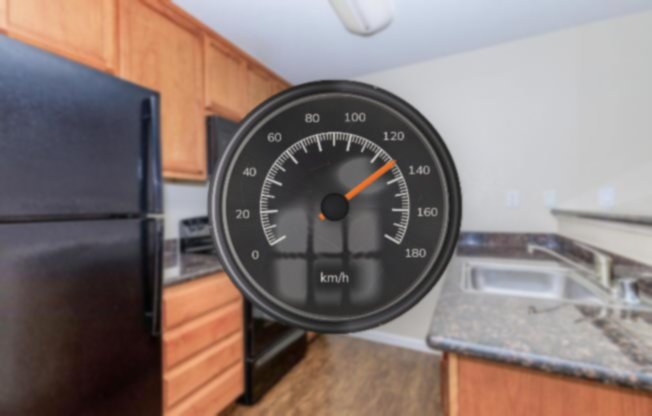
130 (km/h)
